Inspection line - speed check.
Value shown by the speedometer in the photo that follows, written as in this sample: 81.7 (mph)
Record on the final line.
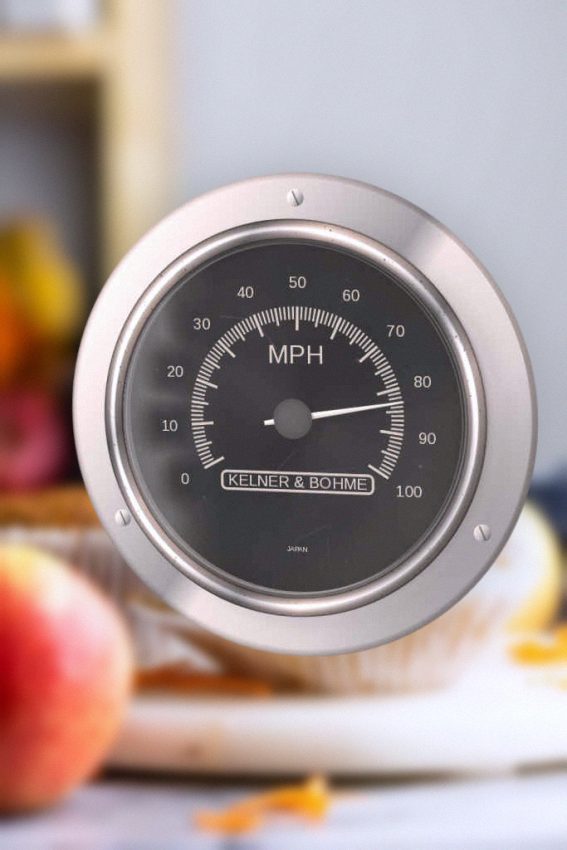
83 (mph)
